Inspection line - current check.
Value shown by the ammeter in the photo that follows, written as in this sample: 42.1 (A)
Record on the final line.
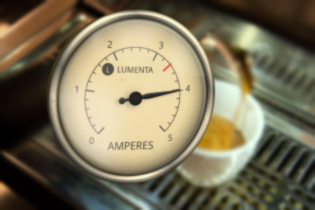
4 (A)
